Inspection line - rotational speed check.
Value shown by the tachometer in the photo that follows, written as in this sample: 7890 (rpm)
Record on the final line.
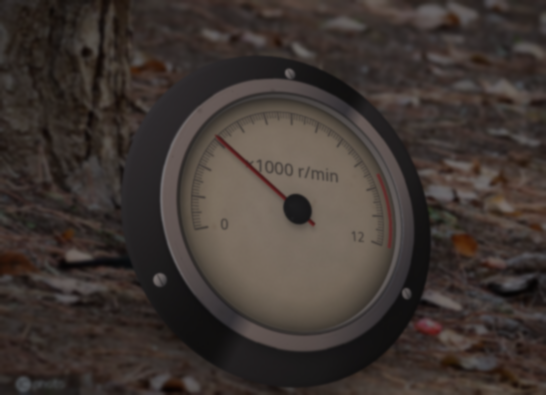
3000 (rpm)
